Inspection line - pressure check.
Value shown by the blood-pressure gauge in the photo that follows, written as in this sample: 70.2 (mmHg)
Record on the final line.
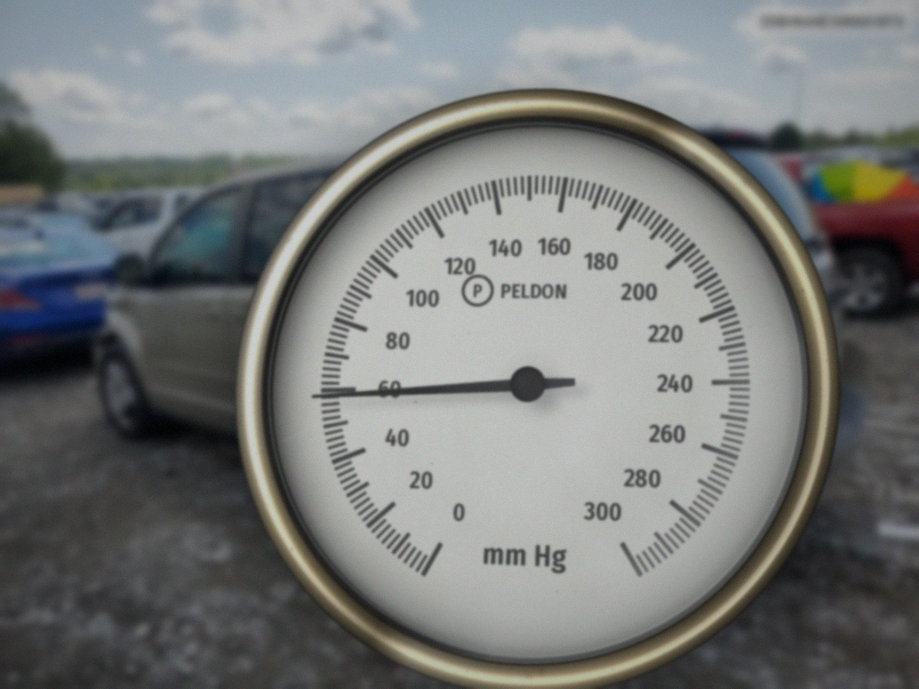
58 (mmHg)
